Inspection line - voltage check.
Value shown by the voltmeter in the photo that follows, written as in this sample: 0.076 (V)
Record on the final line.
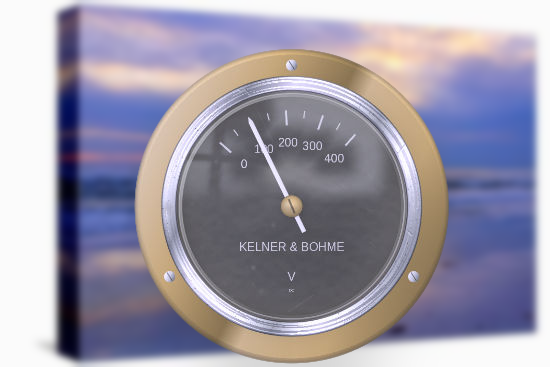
100 (V)
